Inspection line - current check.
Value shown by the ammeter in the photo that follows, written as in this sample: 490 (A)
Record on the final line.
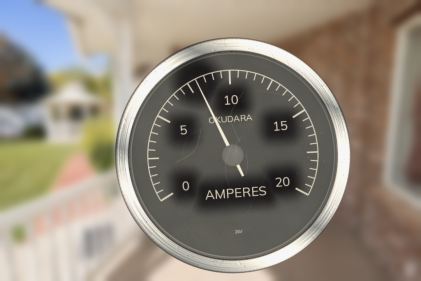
8 (A)
